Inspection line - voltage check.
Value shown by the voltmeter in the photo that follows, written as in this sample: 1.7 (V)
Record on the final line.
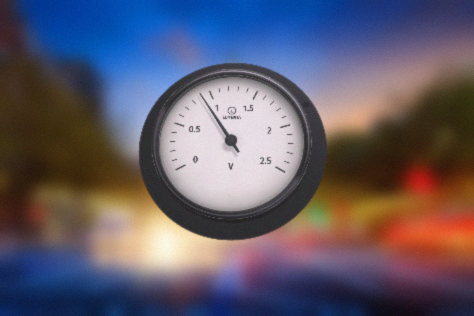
0.9 (V)
